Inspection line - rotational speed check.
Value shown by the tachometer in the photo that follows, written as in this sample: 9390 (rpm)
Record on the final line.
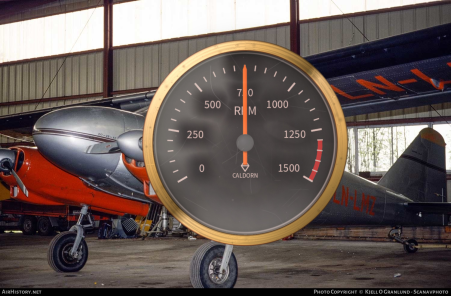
750 (rpm)
